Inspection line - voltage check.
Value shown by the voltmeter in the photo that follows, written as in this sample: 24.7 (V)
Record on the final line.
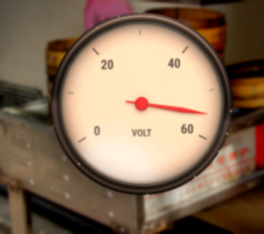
55 (V)
